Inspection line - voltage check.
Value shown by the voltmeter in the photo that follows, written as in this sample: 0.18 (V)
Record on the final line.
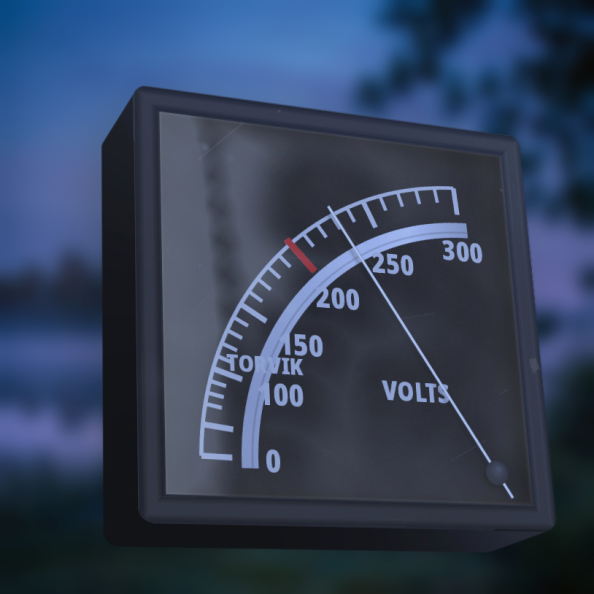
230 (V)
